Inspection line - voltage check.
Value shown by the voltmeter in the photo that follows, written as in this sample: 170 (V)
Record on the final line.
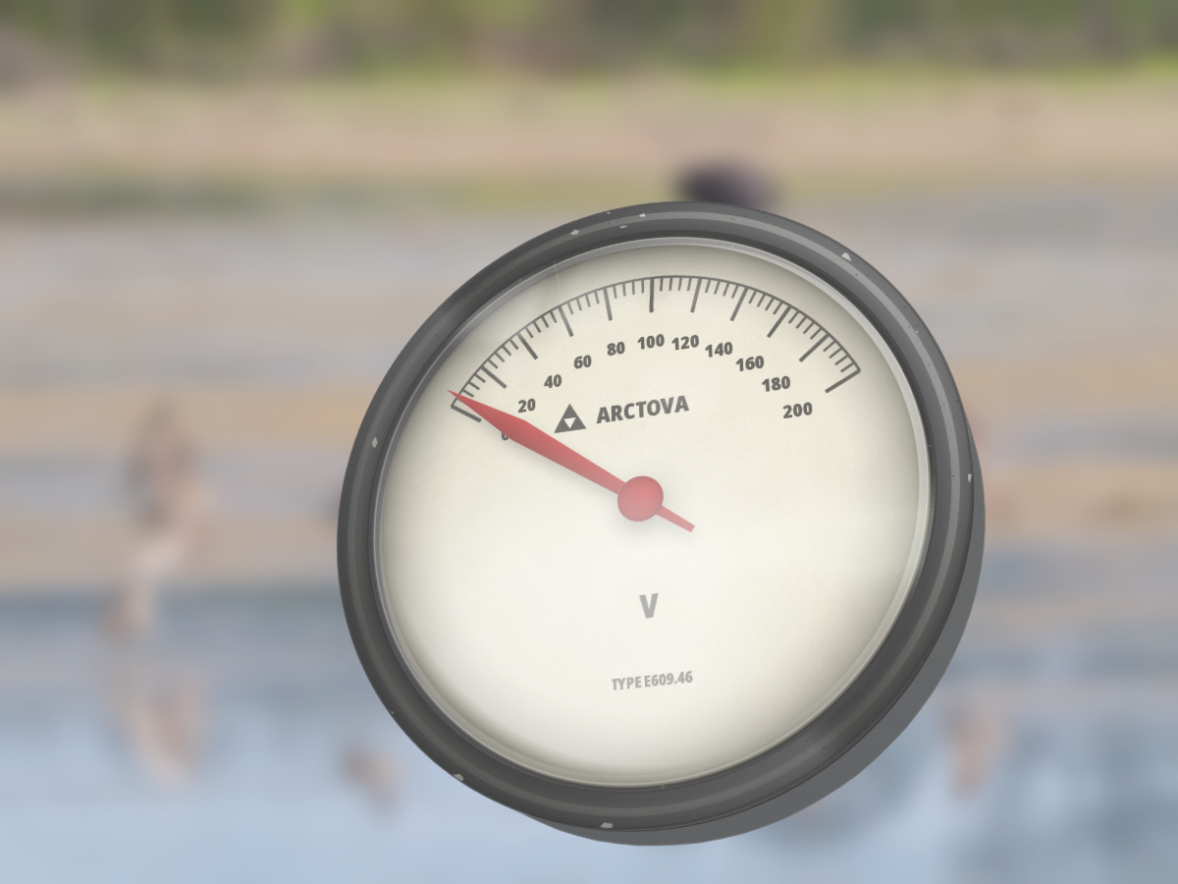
4 (V)
